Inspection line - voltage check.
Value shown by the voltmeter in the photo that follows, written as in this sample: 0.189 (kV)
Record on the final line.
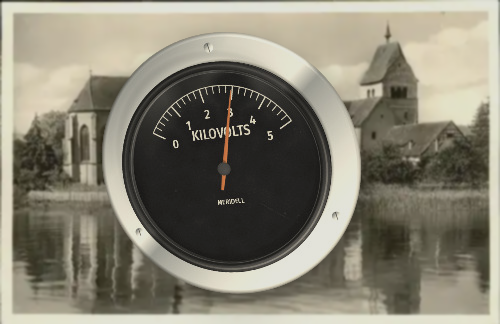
3 (kV)
